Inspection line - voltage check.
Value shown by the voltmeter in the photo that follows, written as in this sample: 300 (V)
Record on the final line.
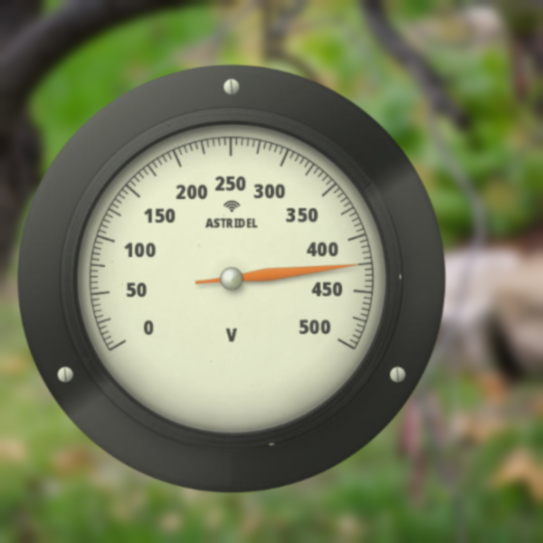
425 (V)
